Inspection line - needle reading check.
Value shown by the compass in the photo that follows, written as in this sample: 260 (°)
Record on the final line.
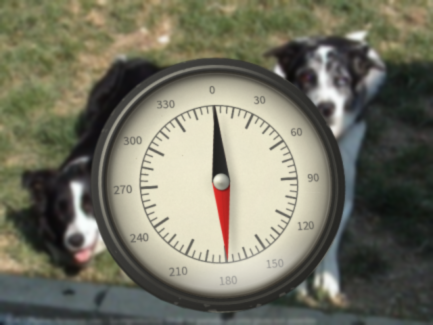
180 (°)
